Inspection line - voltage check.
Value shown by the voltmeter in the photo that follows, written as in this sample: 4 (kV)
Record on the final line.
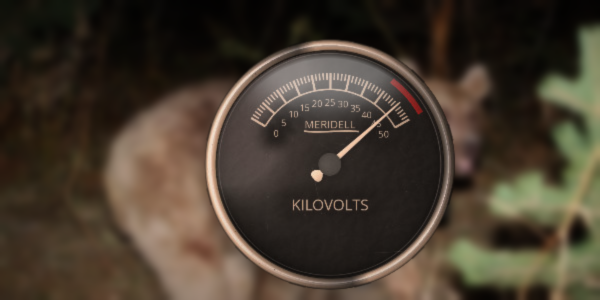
45 (kV)
